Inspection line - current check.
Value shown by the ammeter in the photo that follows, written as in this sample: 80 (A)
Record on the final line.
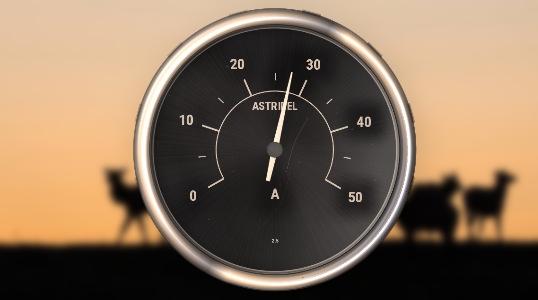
27.5 (A)
